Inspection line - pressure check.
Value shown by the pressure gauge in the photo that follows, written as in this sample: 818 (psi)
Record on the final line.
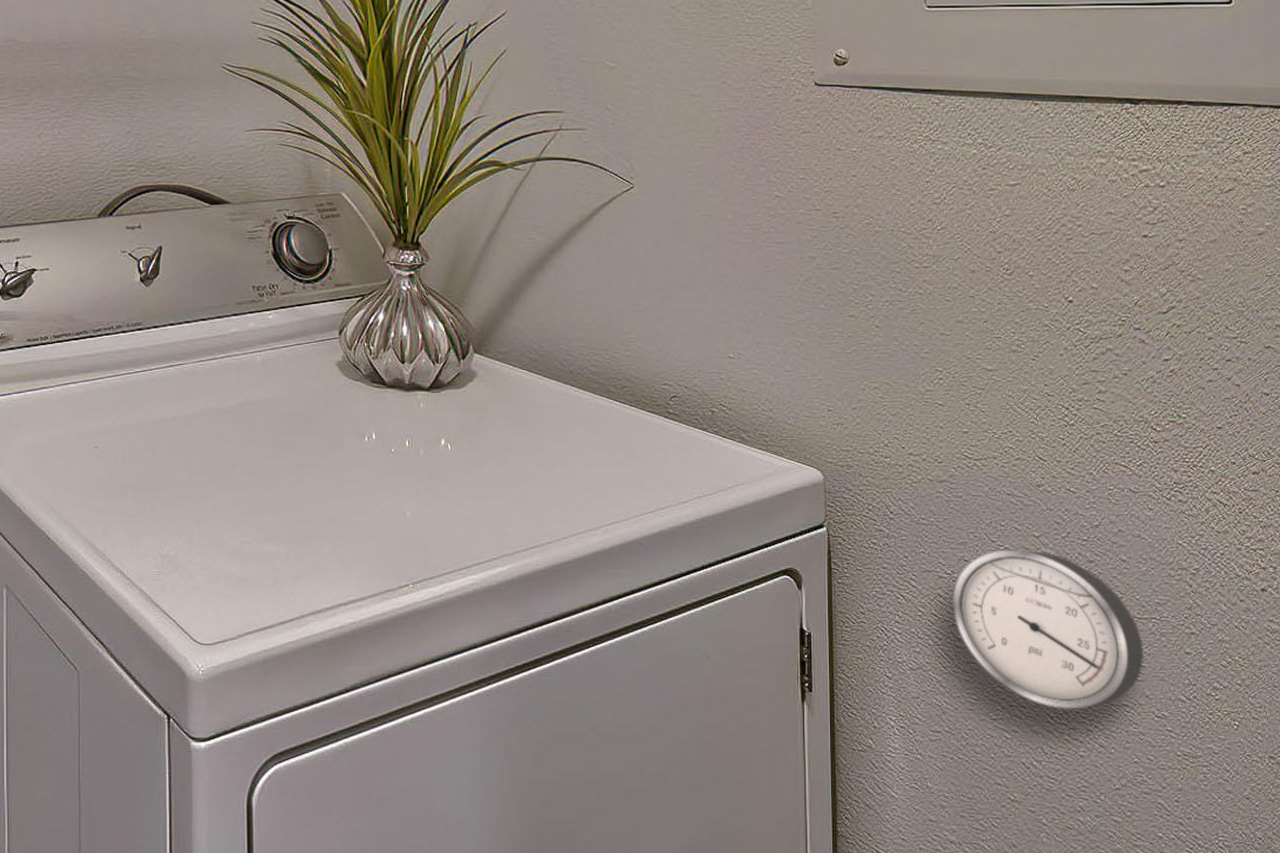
27 (psi)
